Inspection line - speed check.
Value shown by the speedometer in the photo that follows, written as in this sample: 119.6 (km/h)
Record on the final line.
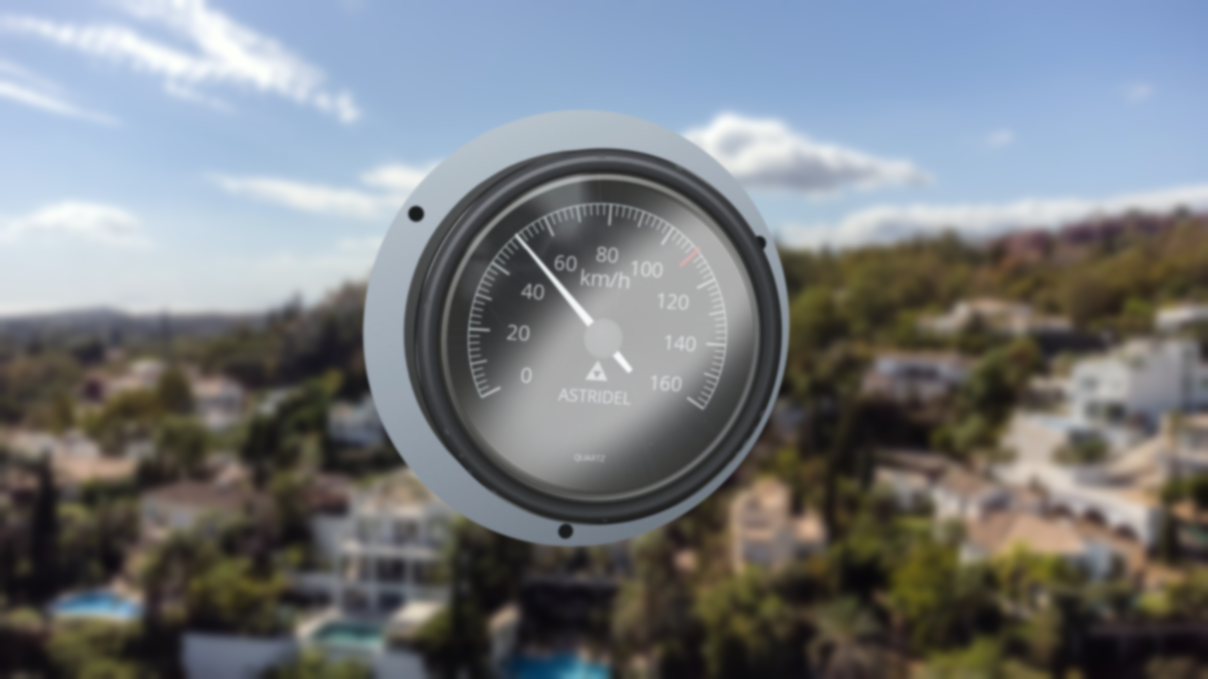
50 (km/h)
